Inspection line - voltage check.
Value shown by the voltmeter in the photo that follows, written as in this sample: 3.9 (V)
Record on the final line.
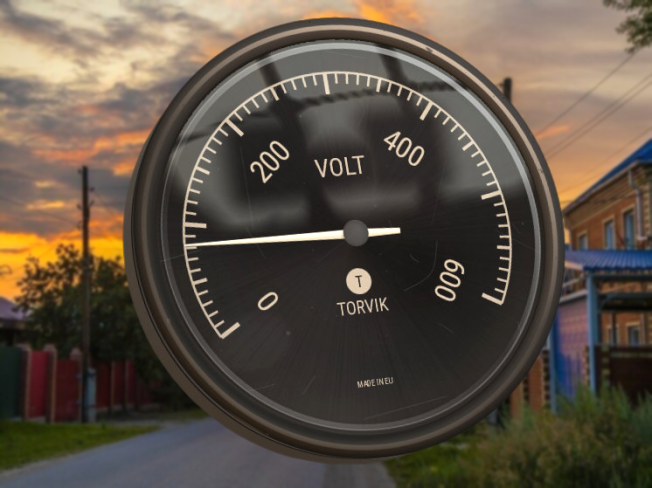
80 (V)
